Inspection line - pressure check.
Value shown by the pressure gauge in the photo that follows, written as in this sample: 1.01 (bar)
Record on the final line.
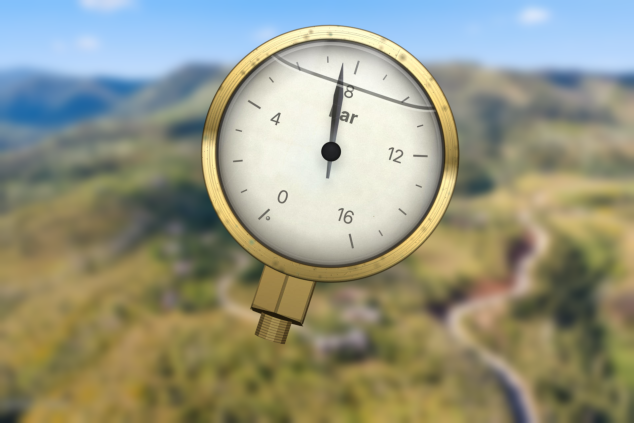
7.5 (bar)
